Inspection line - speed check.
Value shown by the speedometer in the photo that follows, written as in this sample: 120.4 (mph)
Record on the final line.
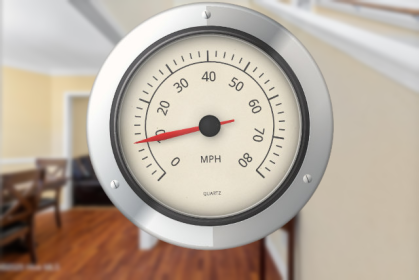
10 (mph)
